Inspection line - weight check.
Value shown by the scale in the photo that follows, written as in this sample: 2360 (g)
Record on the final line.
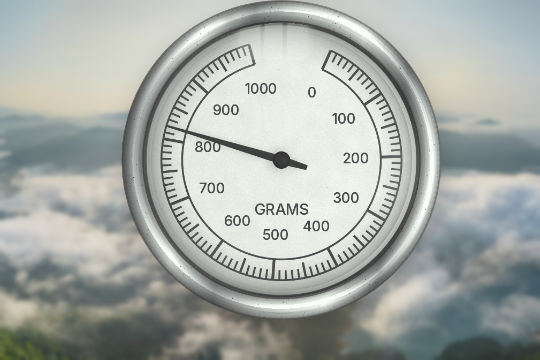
820 (g)
